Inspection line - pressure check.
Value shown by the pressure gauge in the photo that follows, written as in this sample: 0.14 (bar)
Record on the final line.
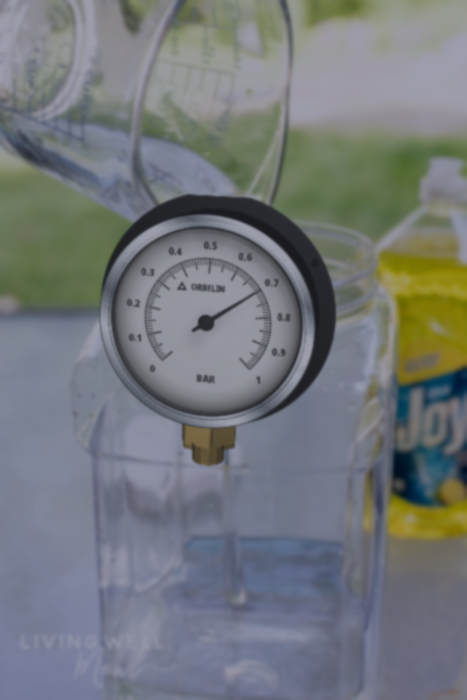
0.7 (bar)
